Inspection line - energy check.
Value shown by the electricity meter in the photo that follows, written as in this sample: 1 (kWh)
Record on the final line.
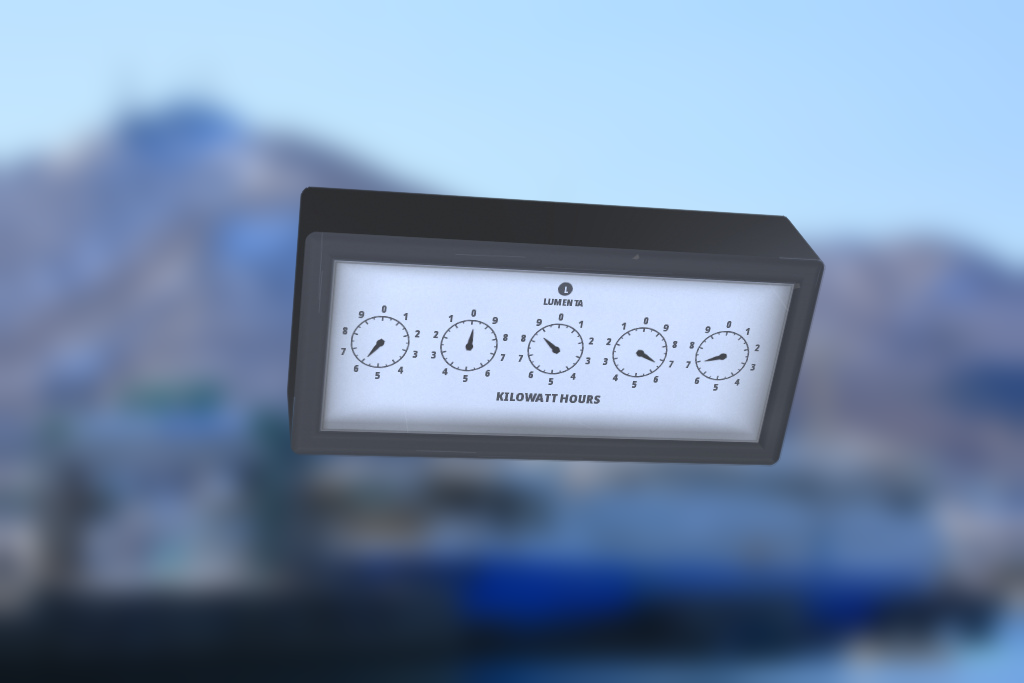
59867 (kWh)
